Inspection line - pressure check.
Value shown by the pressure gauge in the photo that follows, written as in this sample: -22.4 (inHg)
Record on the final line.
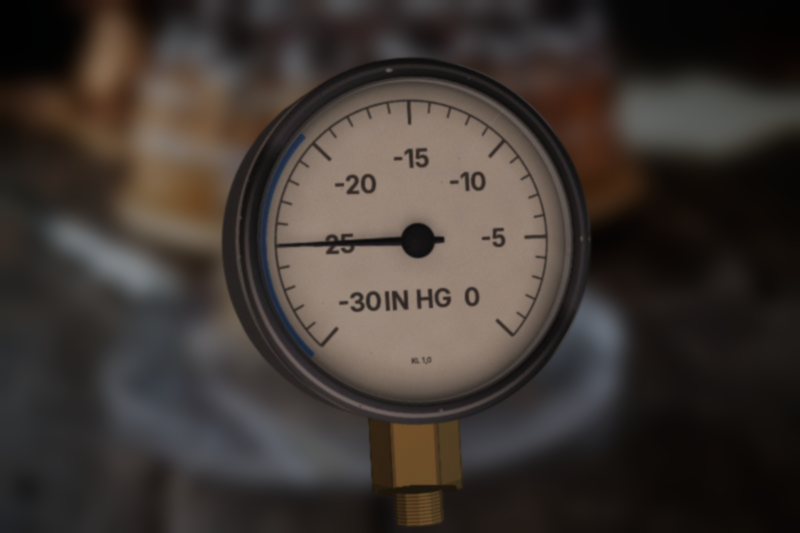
-25 (inHg)
